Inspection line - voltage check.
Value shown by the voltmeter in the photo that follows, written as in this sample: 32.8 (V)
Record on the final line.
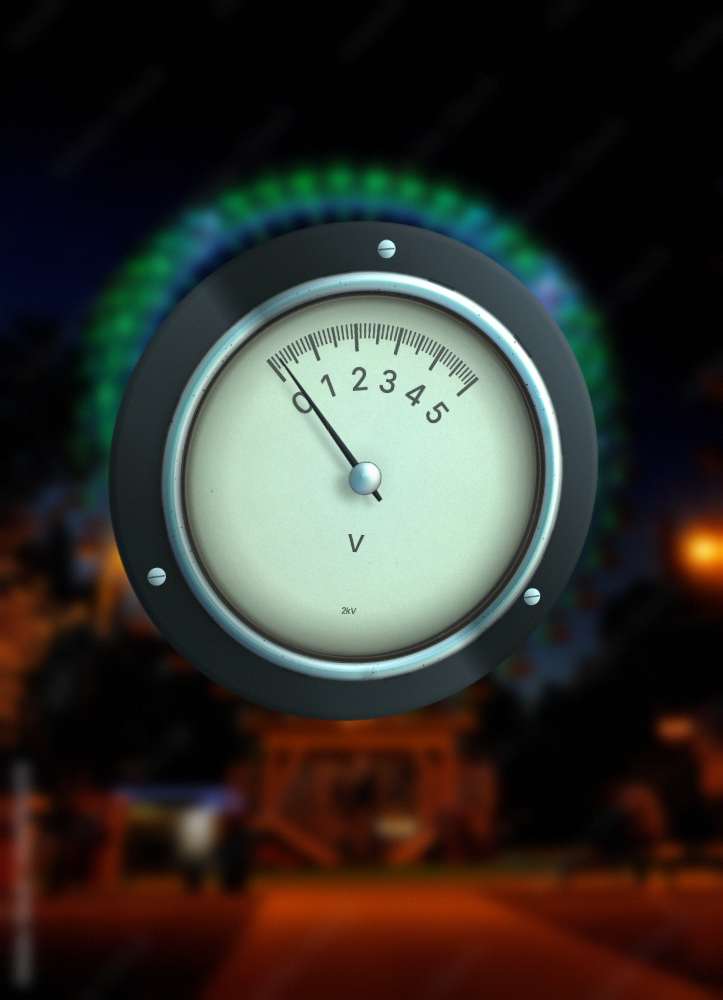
0.2 (V)
